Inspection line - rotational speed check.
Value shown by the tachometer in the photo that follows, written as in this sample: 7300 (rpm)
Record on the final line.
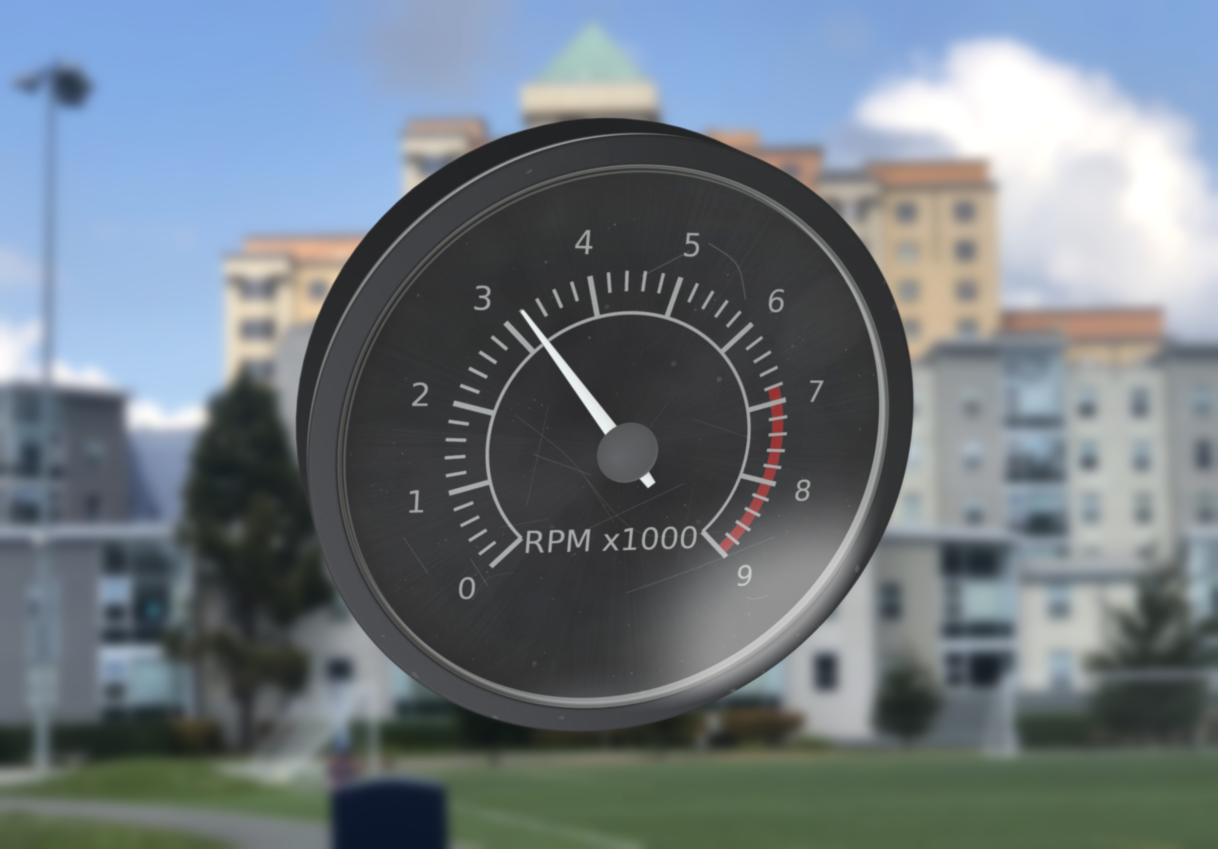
3200 (rpm)
